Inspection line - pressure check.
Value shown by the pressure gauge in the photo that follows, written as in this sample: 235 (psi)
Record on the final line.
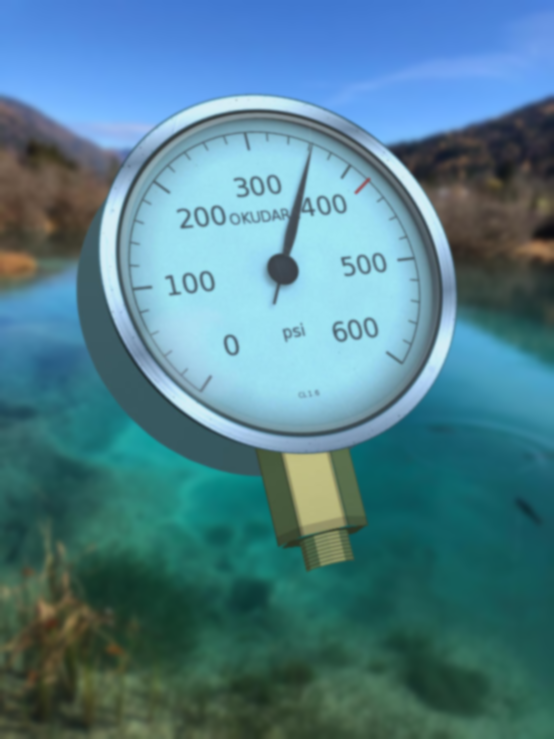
360 (psi)
